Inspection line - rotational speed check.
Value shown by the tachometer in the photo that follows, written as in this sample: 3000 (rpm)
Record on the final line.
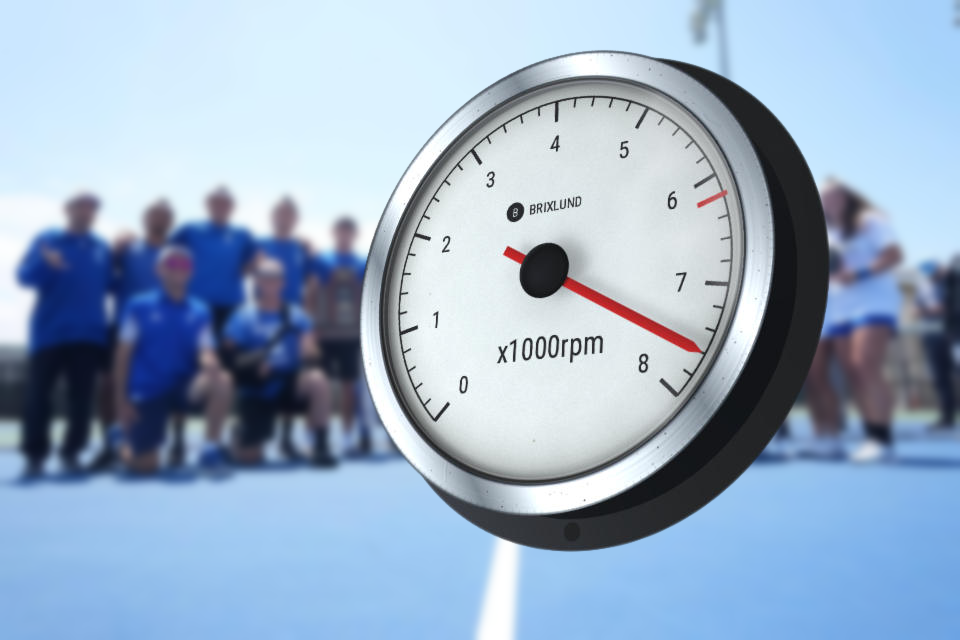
7600 (rpm)
